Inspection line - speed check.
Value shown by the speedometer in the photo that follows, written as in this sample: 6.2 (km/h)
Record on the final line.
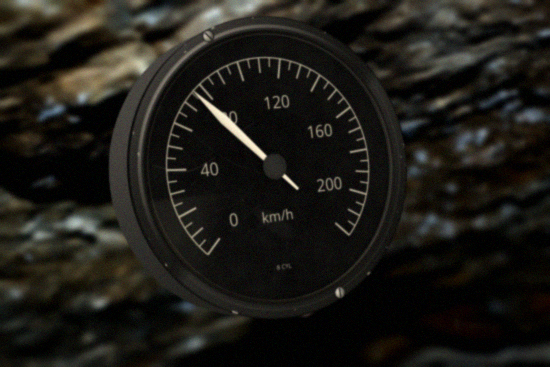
75 (km/h)
